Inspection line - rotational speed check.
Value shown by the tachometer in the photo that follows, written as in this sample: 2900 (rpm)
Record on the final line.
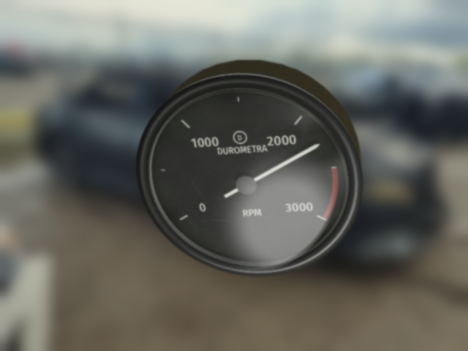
2250 (rpm)
